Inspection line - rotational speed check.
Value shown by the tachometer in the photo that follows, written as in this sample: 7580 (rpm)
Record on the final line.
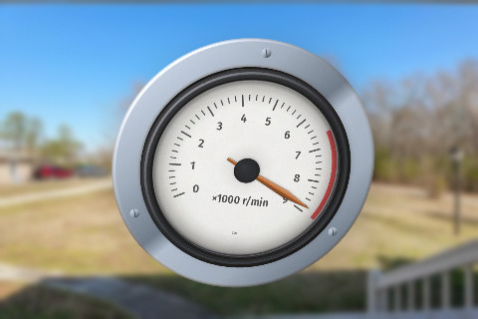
8800 (rpm)
